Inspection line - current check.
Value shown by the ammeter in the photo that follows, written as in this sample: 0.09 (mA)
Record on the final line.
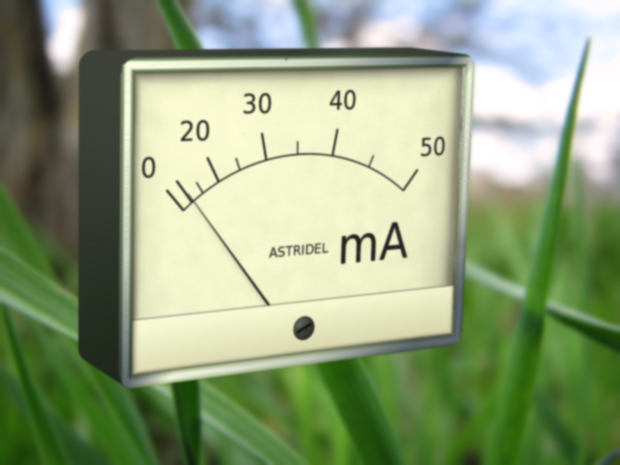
10 (mA)
